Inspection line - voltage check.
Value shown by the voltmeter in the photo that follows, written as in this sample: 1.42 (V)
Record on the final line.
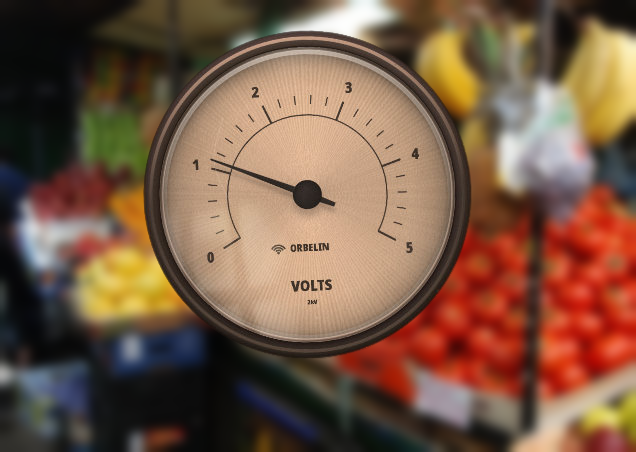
1.1 (V)
